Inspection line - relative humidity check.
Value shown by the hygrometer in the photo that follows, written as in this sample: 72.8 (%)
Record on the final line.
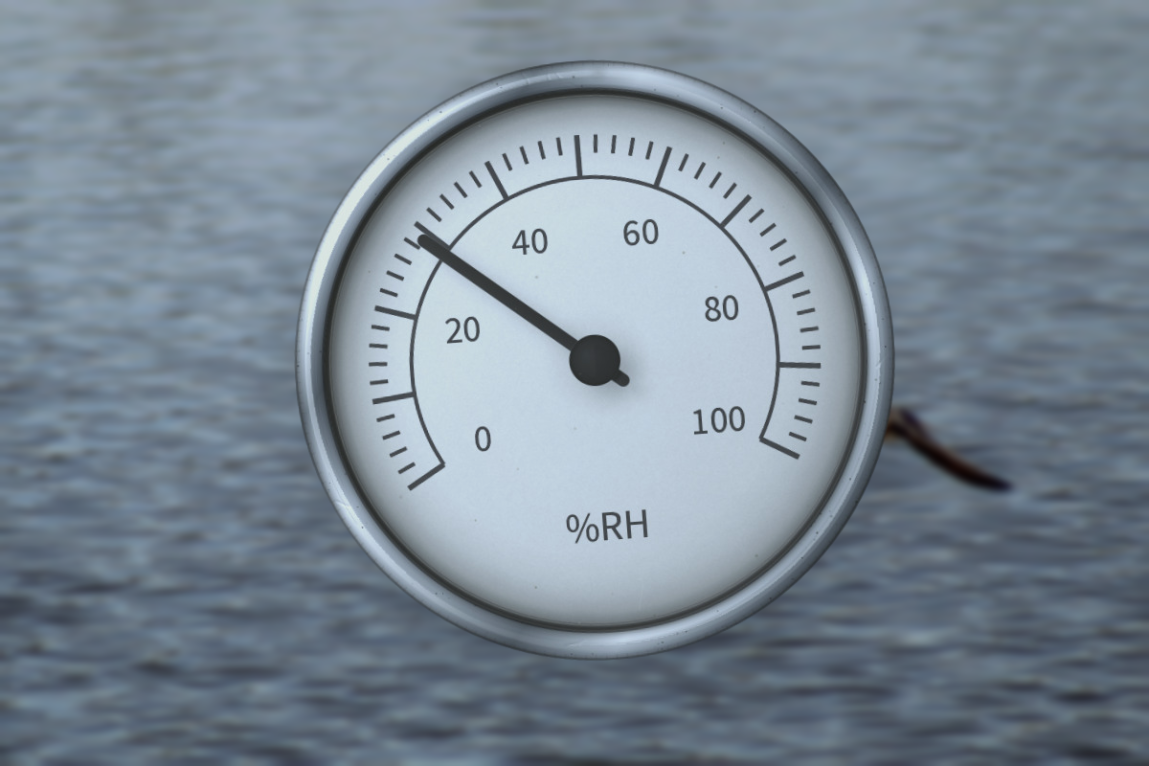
29 (%)
